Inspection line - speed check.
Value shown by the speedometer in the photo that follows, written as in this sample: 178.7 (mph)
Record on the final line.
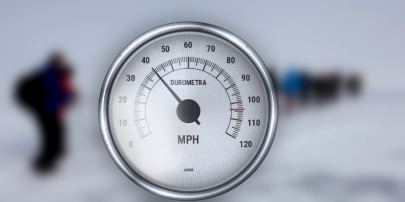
40 (mph)
